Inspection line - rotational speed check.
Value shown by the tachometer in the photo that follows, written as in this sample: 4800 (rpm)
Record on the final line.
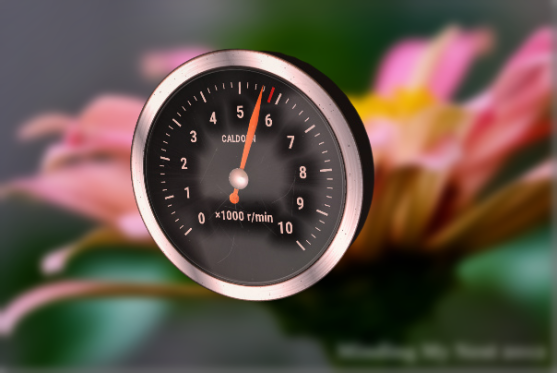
5600 (rpm)
